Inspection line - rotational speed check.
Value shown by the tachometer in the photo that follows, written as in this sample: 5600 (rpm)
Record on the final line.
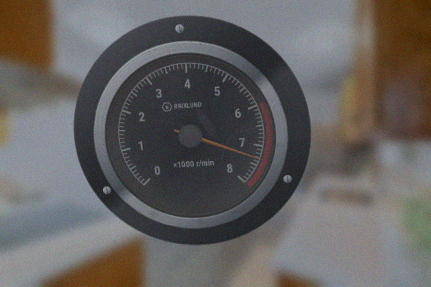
7300 (rpm)
